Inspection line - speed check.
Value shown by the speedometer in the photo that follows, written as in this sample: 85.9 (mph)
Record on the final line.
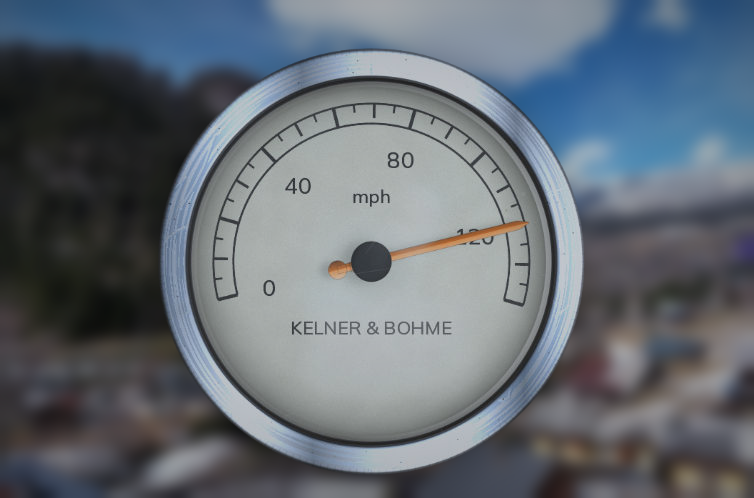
120 (mph)
